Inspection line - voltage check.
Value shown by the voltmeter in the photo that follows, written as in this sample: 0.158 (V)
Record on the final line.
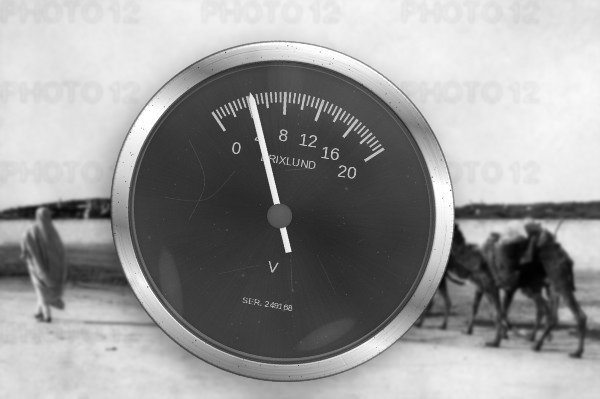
4.5 (V)
